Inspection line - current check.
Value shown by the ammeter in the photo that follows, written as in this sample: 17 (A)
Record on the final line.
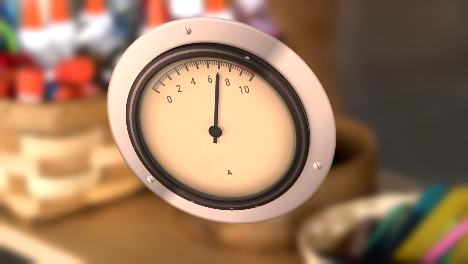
7 (A)
